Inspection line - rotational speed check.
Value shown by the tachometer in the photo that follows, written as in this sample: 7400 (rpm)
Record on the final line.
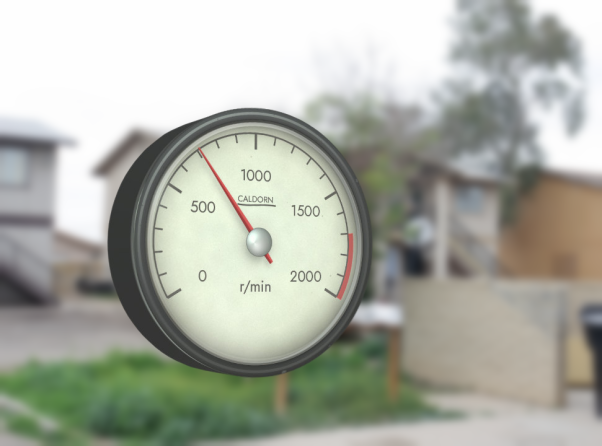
700 (rpm)
